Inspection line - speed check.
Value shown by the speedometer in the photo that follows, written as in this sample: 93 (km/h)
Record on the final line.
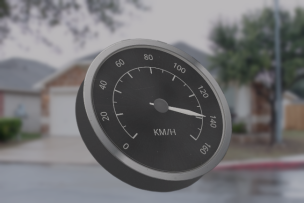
140 (km/h)
